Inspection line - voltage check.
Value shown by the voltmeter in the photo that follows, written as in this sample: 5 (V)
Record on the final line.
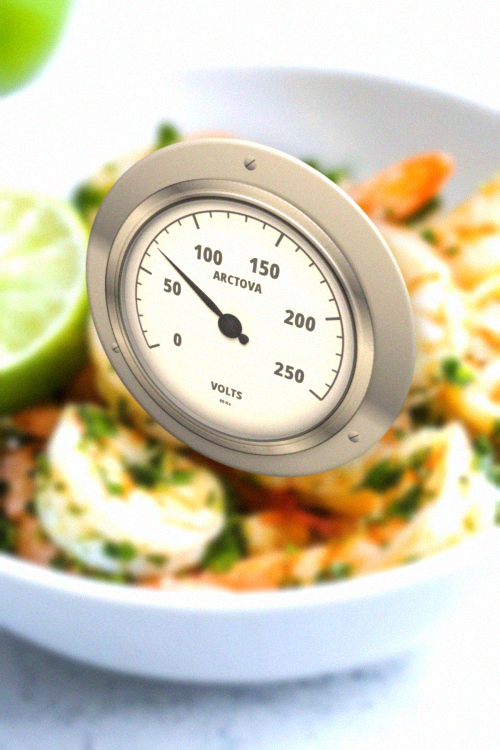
70 (V)
